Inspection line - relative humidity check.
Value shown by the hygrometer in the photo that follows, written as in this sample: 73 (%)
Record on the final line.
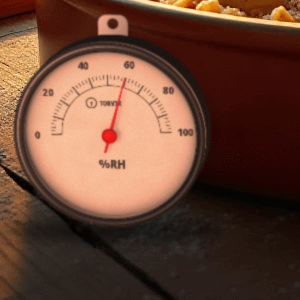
60 (%)
